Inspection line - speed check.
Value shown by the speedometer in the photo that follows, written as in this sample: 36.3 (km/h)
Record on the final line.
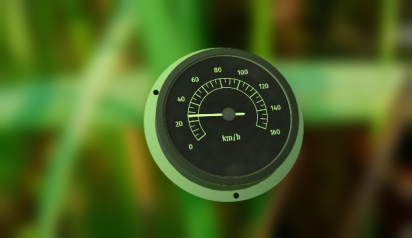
25 (km/h)
